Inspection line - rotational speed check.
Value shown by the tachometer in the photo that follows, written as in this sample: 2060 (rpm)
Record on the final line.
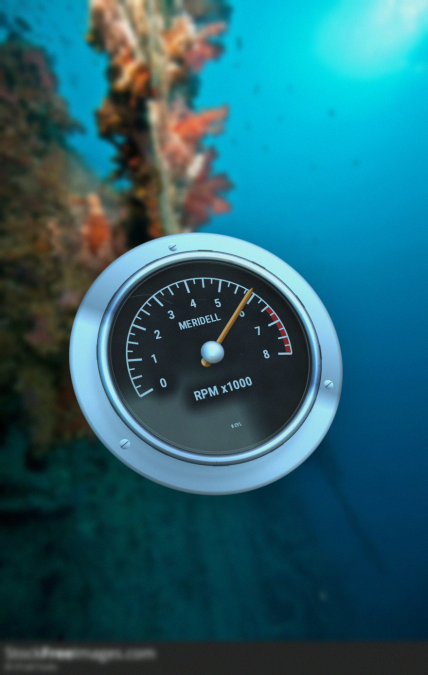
5875 (rpm)
